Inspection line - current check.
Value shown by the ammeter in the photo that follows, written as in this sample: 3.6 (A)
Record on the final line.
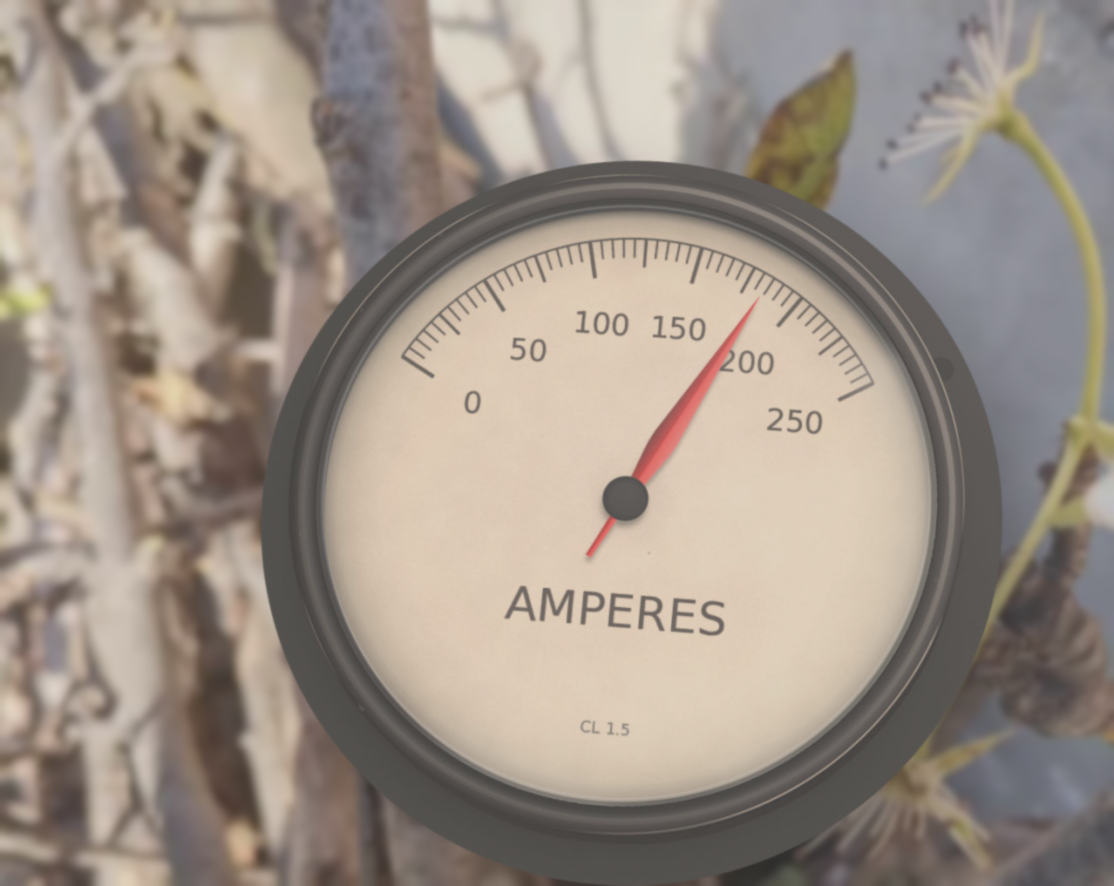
185 (A)
